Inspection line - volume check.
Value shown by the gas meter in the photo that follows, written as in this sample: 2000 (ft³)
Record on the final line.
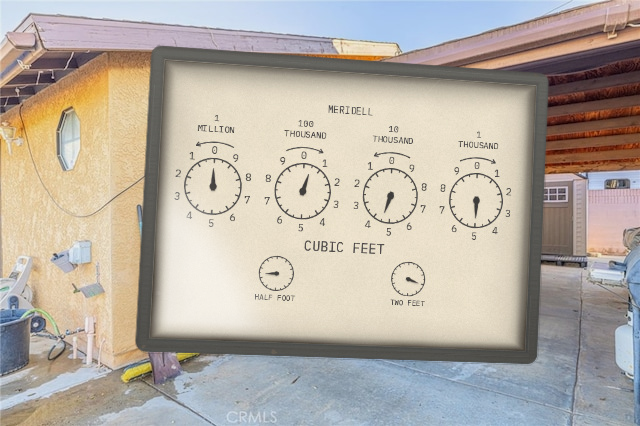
4500 (ft³)
